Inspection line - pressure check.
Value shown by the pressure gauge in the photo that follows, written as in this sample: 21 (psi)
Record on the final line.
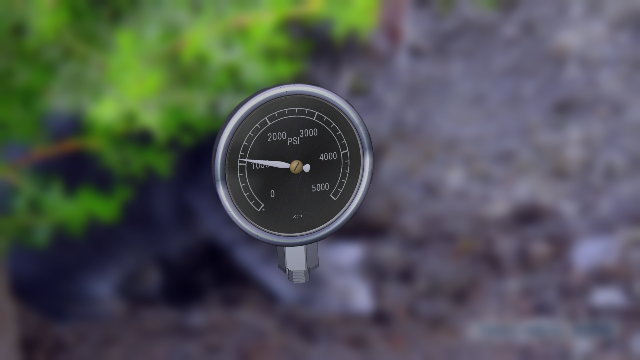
1100 (psi)
